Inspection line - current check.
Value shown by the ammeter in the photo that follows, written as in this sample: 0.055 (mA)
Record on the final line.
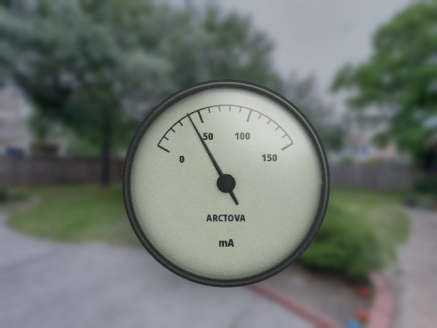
40 (mA)
